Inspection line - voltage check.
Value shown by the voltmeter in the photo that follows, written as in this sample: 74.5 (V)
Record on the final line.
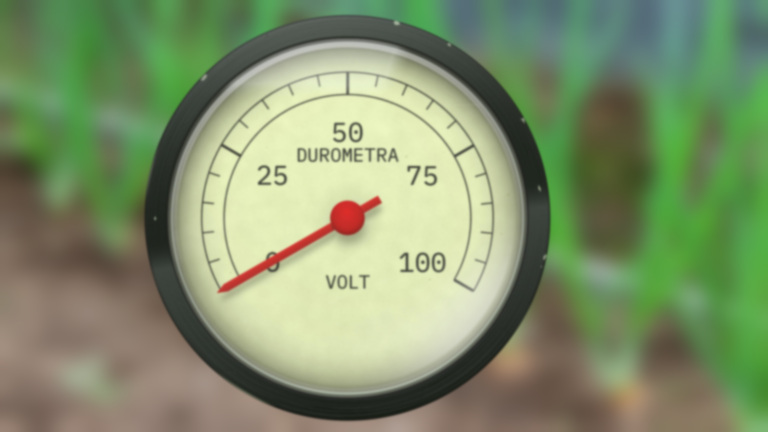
0 (V)
